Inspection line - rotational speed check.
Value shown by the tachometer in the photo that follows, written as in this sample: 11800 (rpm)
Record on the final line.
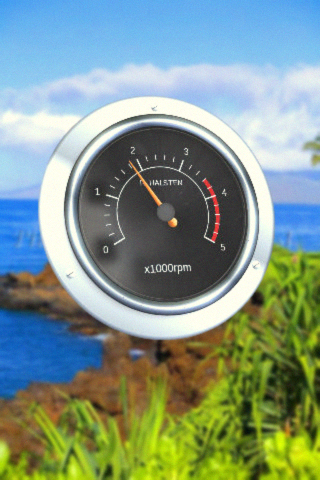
1800 (rpm)
